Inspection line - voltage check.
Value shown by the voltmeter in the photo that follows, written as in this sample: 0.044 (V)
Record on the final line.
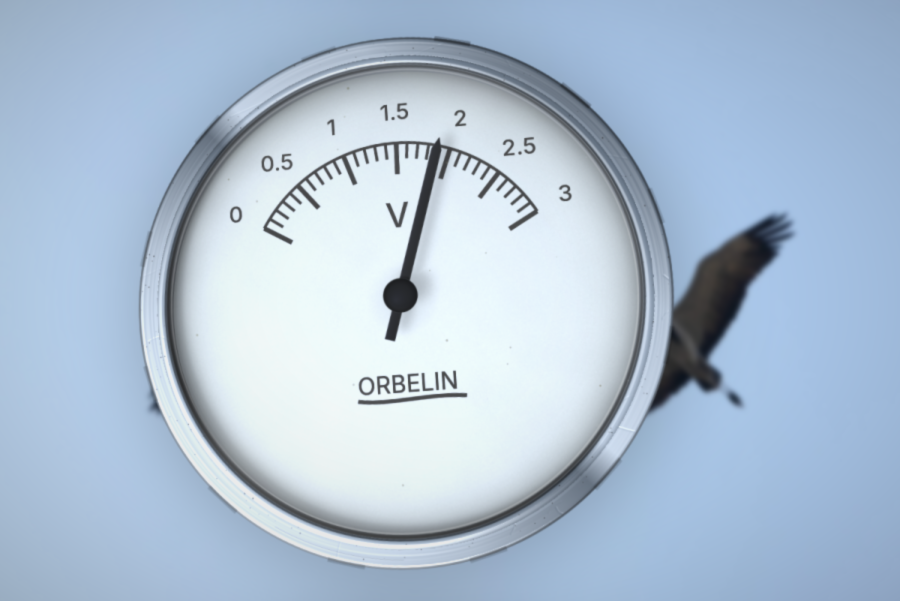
1.9 (V)
